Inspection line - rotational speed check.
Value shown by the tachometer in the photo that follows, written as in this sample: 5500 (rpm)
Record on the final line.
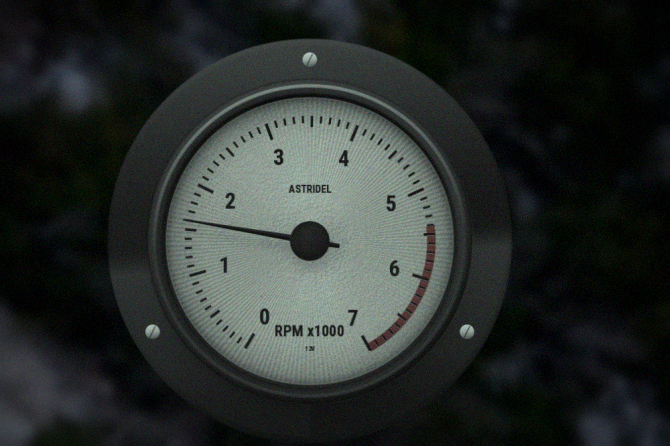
1600 (rpm)
